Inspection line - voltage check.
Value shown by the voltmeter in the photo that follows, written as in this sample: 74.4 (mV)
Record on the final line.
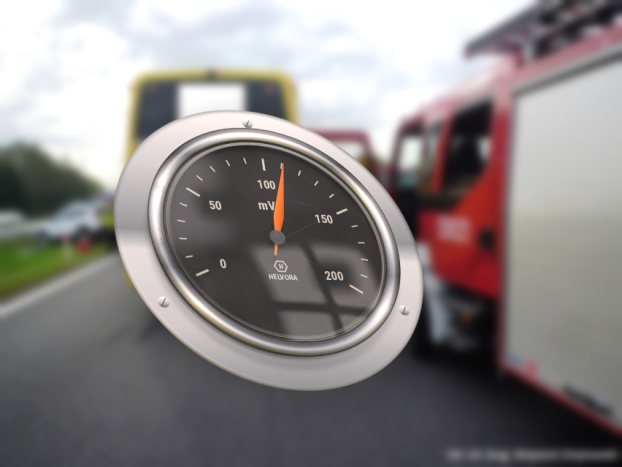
110 (mV)
